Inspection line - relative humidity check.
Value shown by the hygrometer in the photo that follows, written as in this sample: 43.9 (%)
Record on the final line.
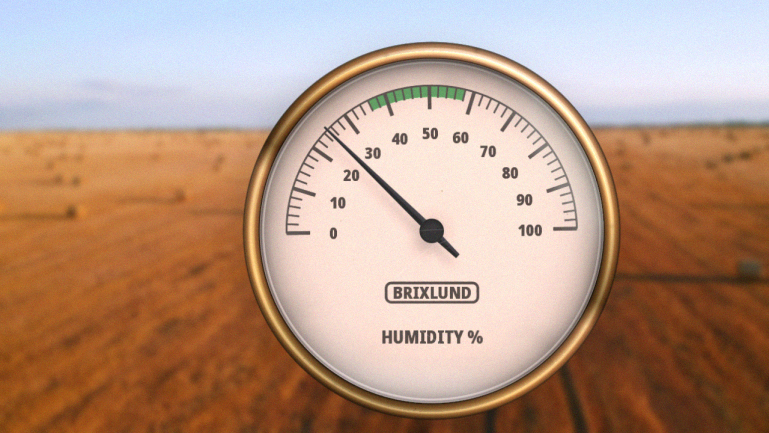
25 (%)
